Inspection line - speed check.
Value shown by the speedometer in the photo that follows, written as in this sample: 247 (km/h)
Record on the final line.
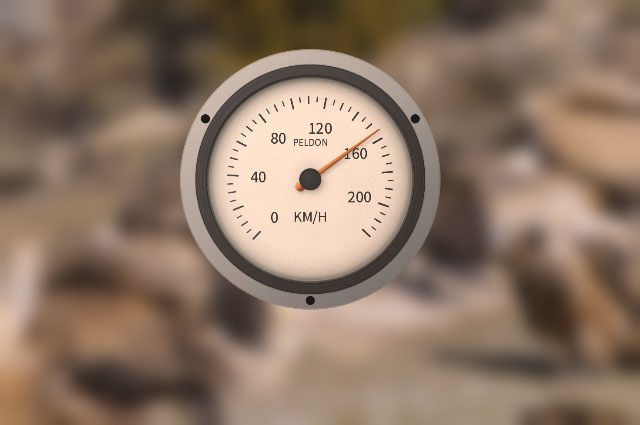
155 (km/h)
